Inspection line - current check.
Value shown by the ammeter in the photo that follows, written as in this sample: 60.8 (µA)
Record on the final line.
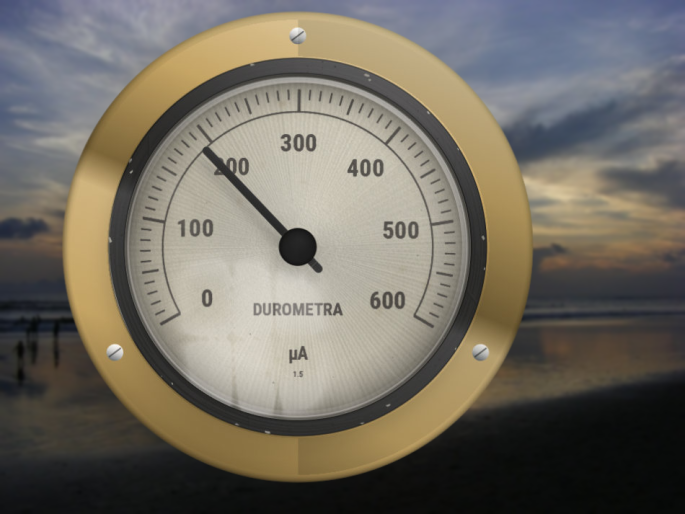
190 (µA)
